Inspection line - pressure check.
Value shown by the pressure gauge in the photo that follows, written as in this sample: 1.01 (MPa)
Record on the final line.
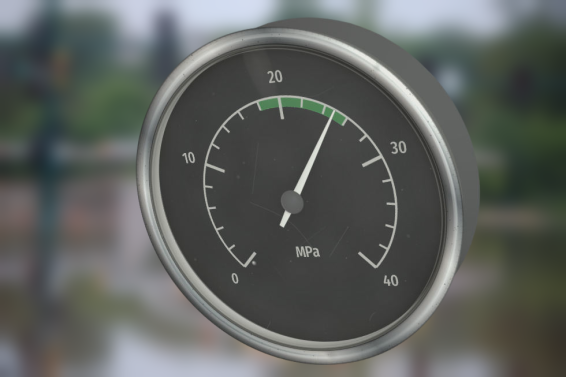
25 (MPa)
